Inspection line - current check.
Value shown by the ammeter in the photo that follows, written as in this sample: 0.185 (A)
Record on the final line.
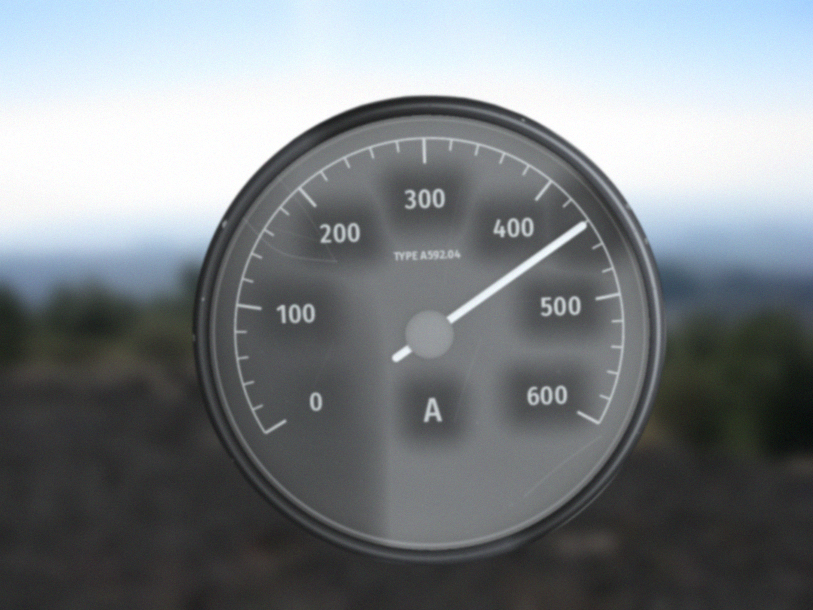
440 (A)
